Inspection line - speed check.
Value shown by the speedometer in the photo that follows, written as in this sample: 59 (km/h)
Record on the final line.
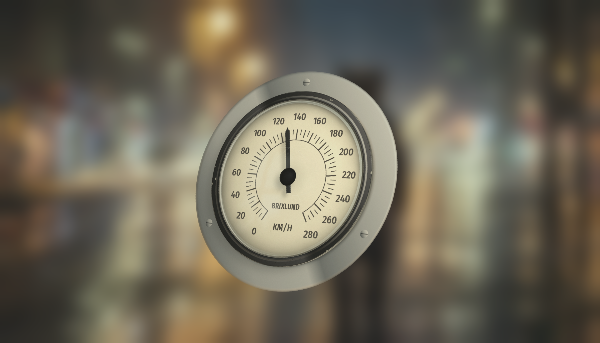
130 (km/h)
